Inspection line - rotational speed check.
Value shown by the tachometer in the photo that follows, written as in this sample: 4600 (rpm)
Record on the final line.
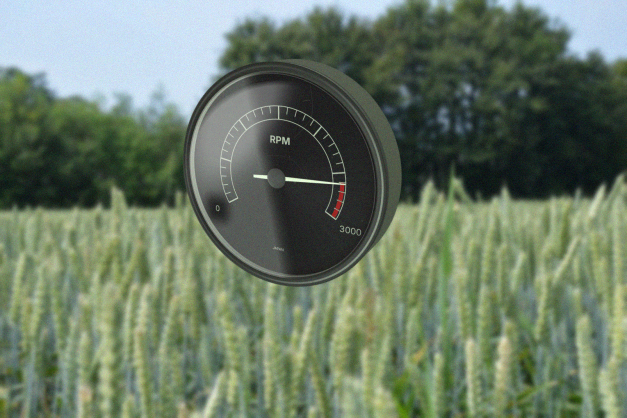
2600 (rpm)
